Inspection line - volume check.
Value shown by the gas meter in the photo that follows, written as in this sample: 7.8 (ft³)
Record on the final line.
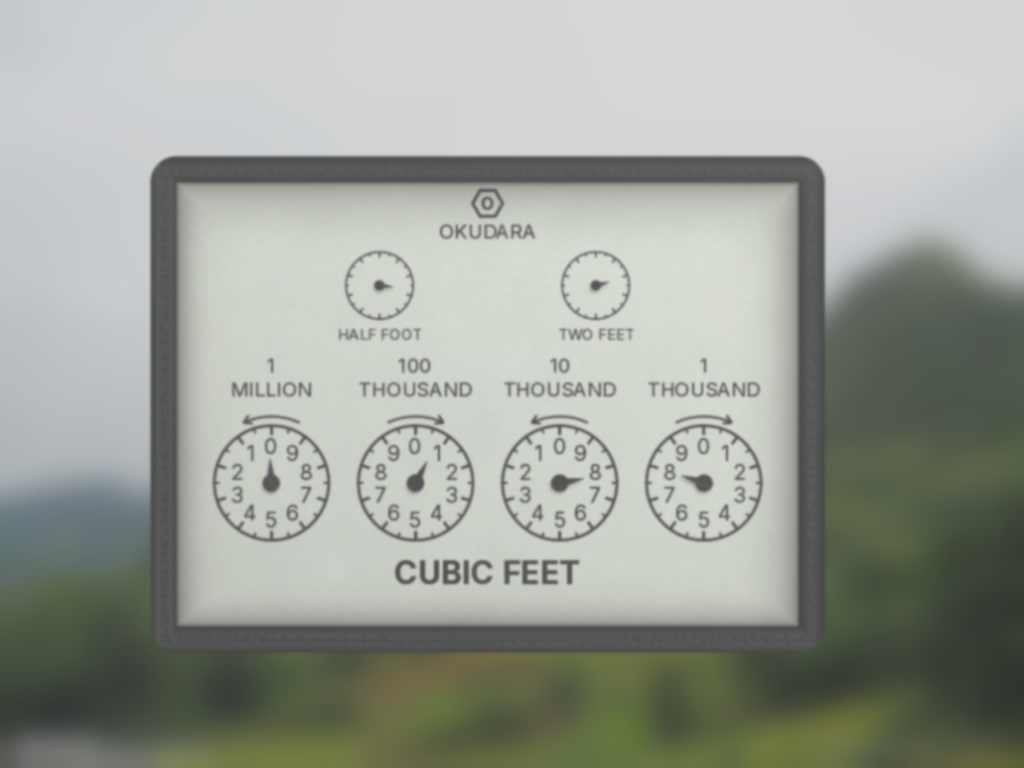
7800 (ft³)
